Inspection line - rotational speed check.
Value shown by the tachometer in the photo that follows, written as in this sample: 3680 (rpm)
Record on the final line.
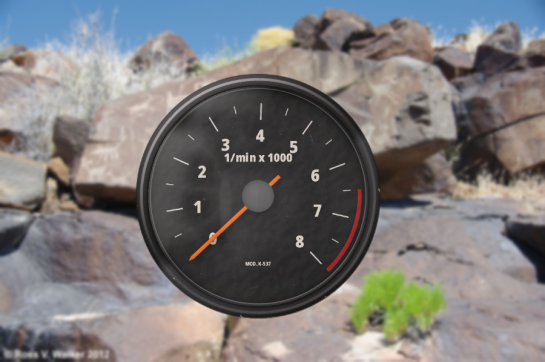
0 (rpm)
